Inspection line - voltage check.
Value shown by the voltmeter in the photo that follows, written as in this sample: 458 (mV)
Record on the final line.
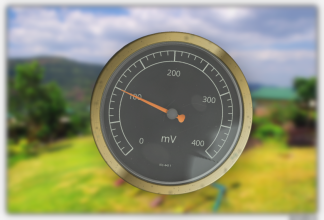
100 (mV)
